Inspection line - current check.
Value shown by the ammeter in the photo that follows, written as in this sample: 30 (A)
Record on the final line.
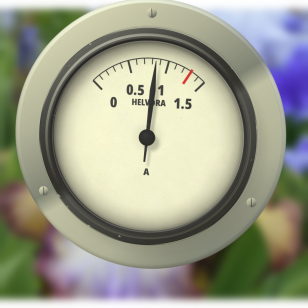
0.85 (A)
